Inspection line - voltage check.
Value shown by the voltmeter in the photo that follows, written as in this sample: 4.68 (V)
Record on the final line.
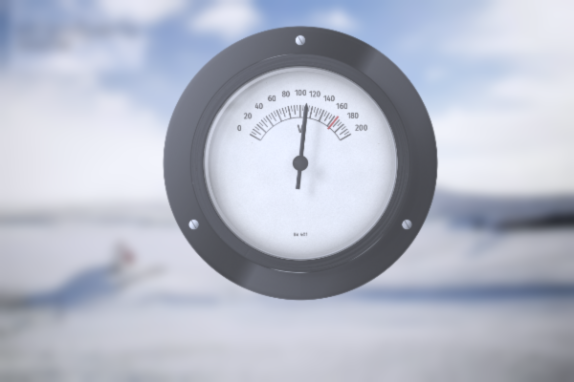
110 (V)
